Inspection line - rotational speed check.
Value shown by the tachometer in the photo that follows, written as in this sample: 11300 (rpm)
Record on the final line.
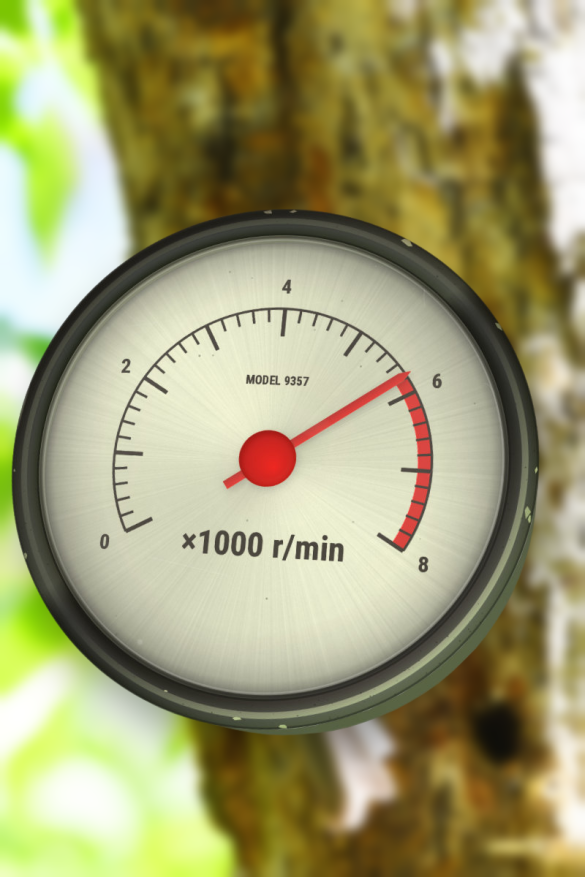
5800 (rpm)
